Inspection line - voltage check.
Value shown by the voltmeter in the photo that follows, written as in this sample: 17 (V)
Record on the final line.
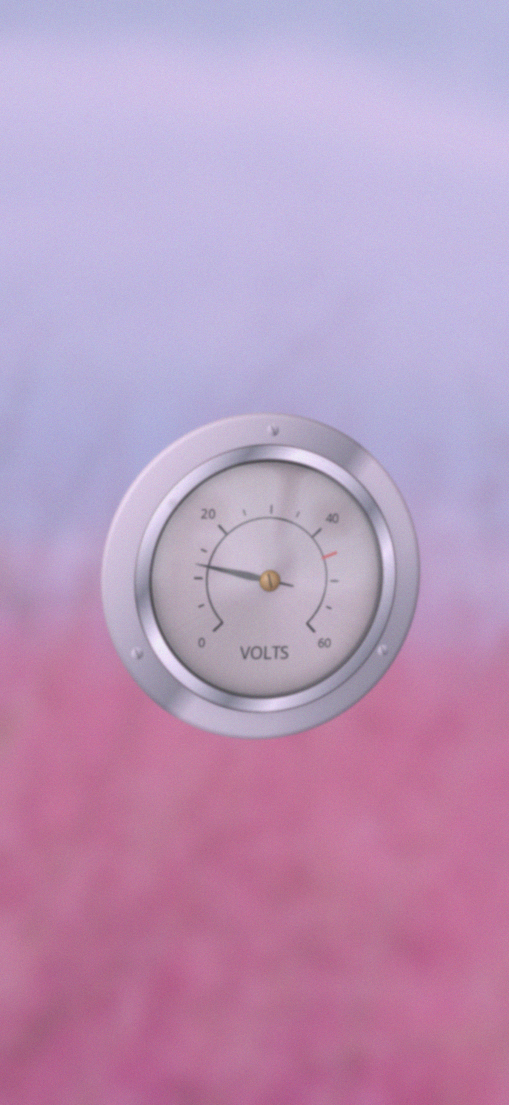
12.5 (V)
